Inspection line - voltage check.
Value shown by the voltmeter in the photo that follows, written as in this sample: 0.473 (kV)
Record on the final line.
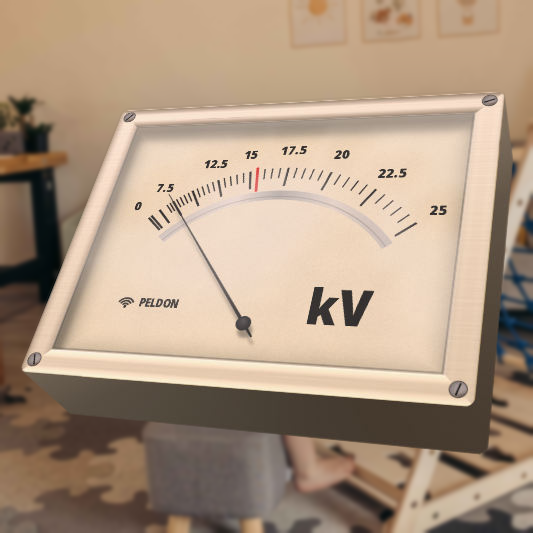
7.5 (kV)
